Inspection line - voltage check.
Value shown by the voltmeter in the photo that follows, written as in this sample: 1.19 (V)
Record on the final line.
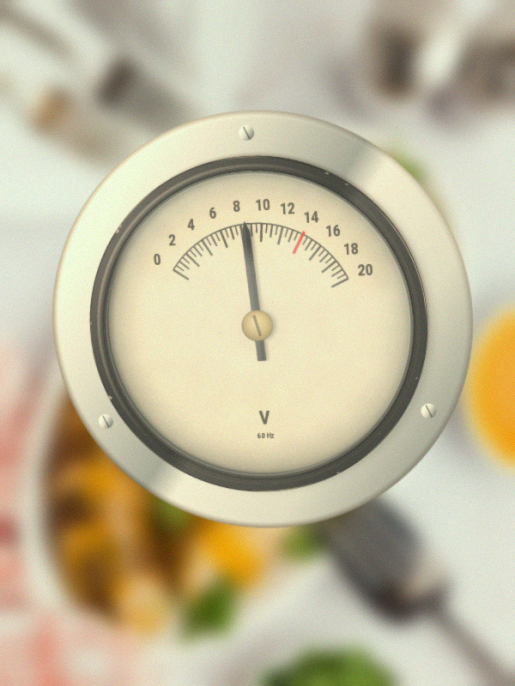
8.5 (V)
